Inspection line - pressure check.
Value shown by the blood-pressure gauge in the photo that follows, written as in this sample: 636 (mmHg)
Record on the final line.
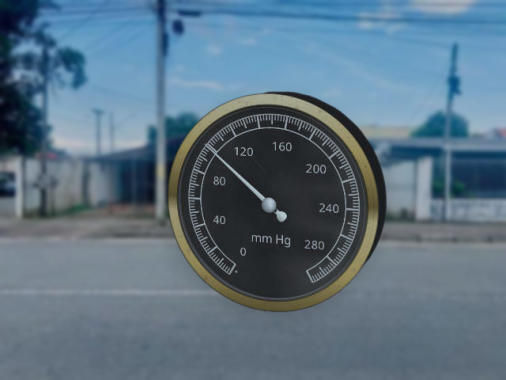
100 (mmHg)
